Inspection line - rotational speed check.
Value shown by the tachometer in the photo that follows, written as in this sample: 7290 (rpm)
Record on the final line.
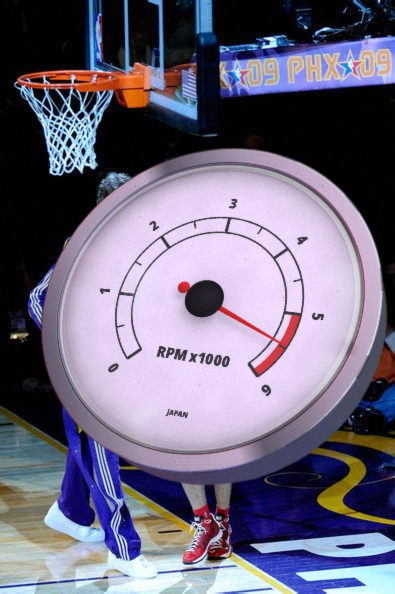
5500 (rpm)
